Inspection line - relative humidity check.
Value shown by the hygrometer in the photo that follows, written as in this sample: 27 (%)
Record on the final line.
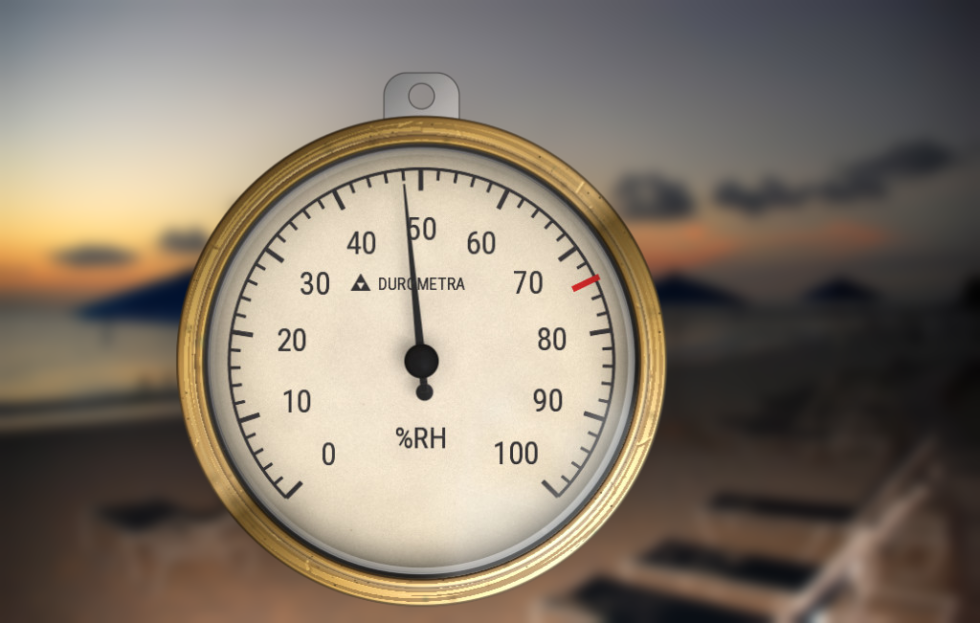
48 (%)
